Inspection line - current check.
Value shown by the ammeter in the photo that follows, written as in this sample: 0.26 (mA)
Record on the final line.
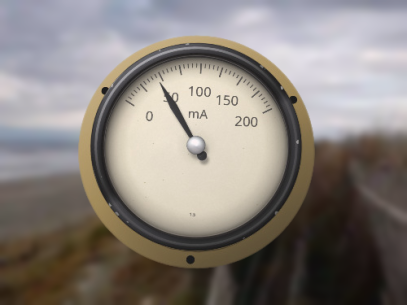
45 (mA)
